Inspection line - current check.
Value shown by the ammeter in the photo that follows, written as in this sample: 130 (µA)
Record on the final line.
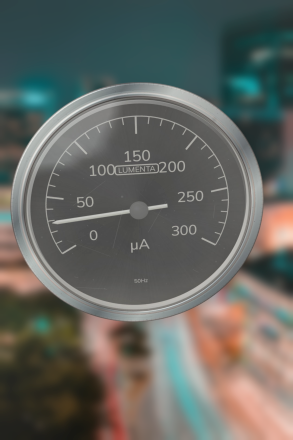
30 (µA)
